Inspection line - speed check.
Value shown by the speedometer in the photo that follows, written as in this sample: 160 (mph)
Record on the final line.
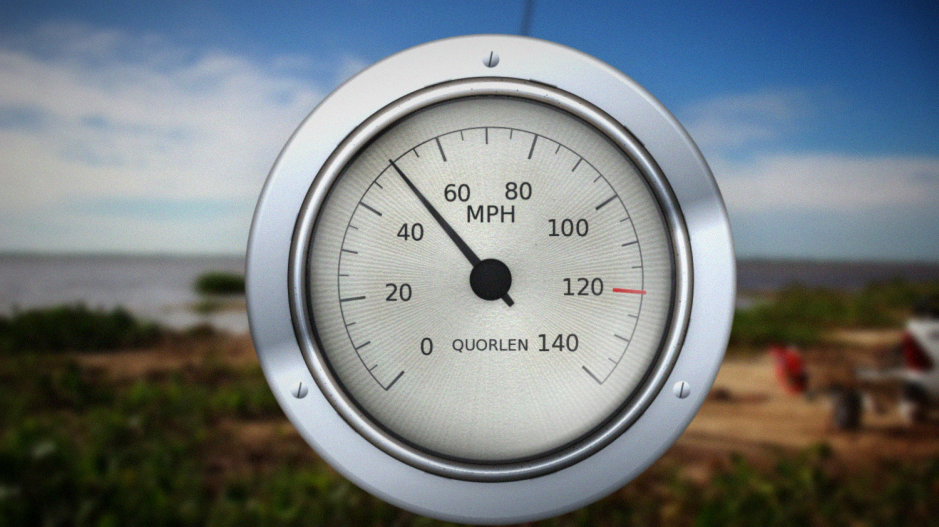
50 (mph)
